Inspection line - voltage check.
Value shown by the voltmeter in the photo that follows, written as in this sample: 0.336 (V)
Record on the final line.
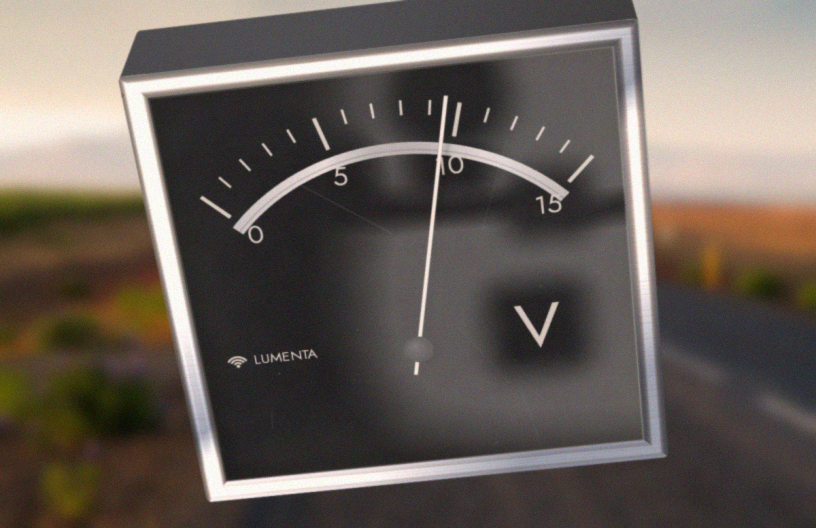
9.5 (V)
